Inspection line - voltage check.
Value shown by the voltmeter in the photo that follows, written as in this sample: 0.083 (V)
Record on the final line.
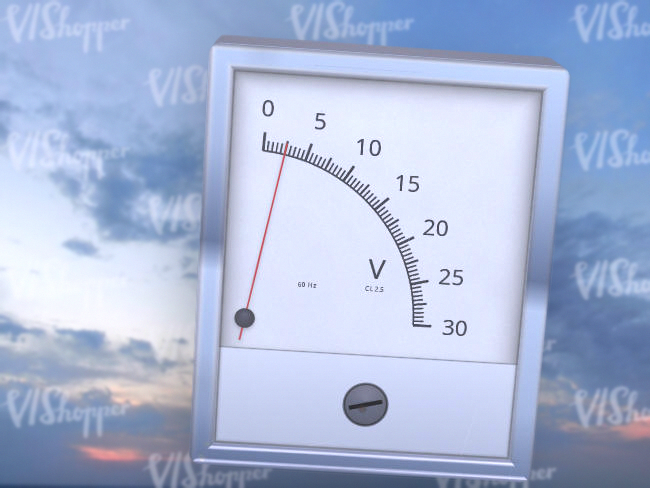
2.5 (V)
